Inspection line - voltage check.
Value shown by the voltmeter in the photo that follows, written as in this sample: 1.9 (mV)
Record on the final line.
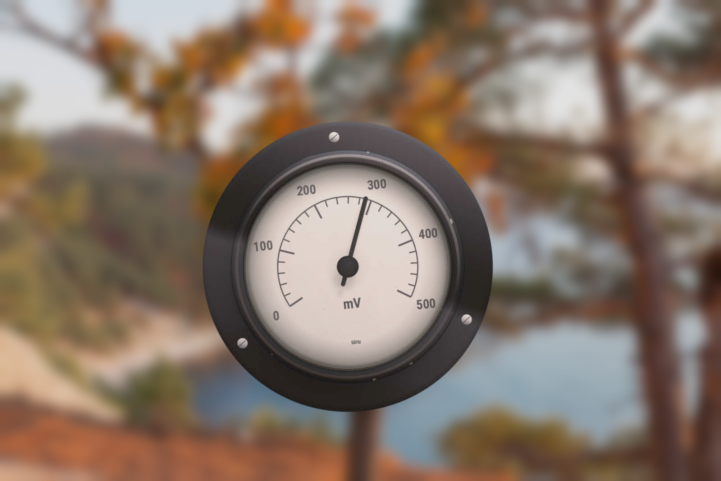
290 (mV)
